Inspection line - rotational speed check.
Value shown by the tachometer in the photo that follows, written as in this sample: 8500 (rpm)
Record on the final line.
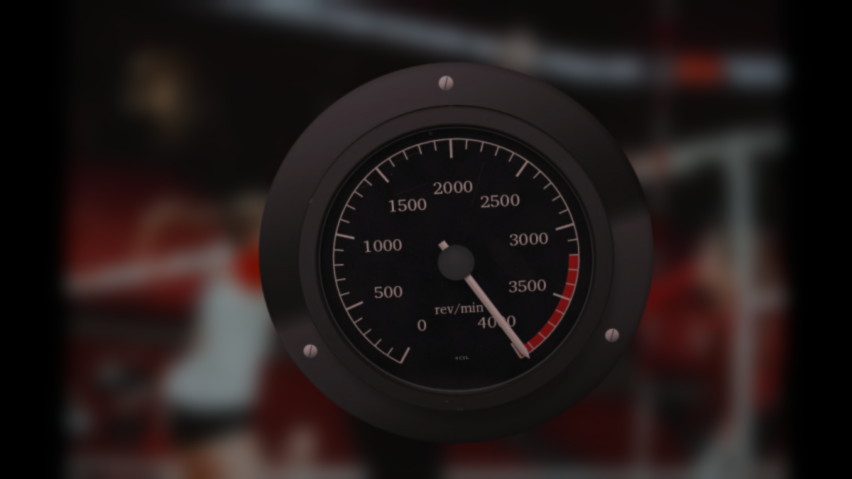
3950 (rpm)
